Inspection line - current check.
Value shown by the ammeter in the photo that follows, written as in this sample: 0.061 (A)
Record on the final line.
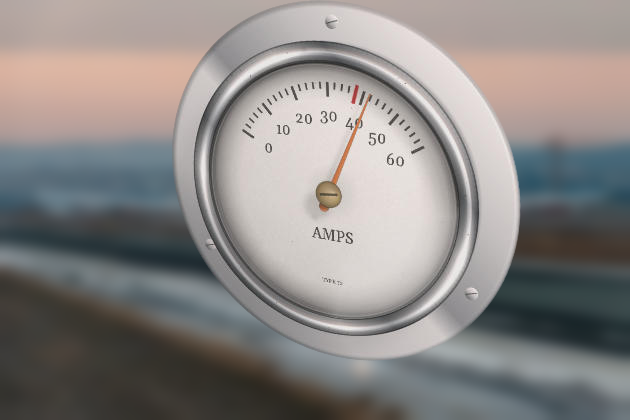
42 (A)
